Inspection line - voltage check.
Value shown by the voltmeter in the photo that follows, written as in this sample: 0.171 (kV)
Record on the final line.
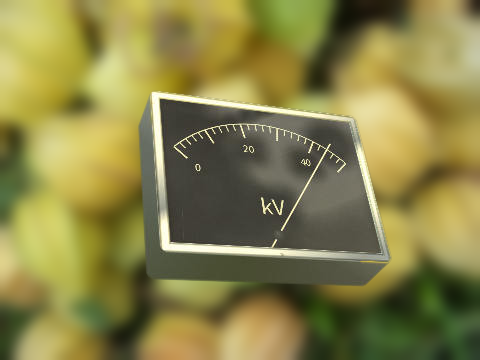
44 (kV)
